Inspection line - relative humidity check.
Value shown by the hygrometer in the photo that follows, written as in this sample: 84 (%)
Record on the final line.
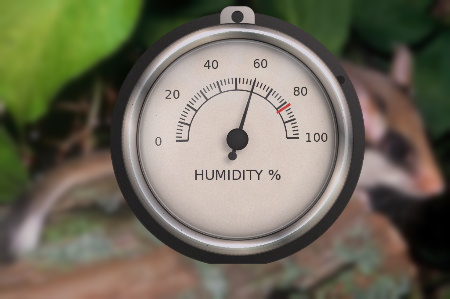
60 (%)
